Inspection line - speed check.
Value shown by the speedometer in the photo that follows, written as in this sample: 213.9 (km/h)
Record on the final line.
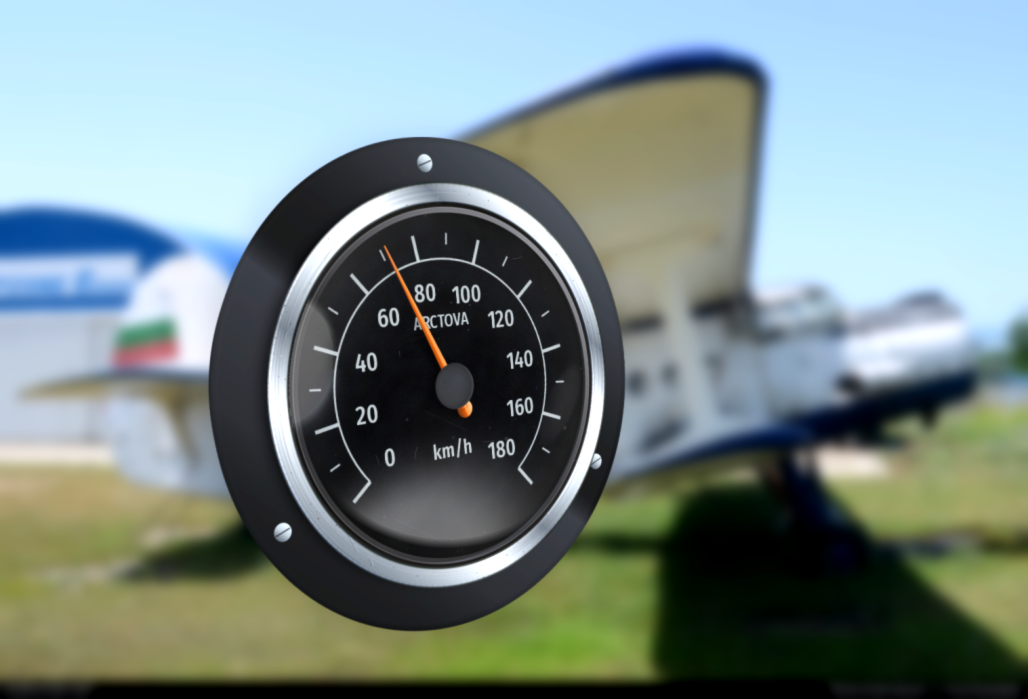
70 (km/h)
